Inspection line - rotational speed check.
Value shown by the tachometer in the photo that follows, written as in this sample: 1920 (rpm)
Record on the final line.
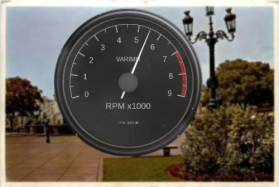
5500 (rpm)
